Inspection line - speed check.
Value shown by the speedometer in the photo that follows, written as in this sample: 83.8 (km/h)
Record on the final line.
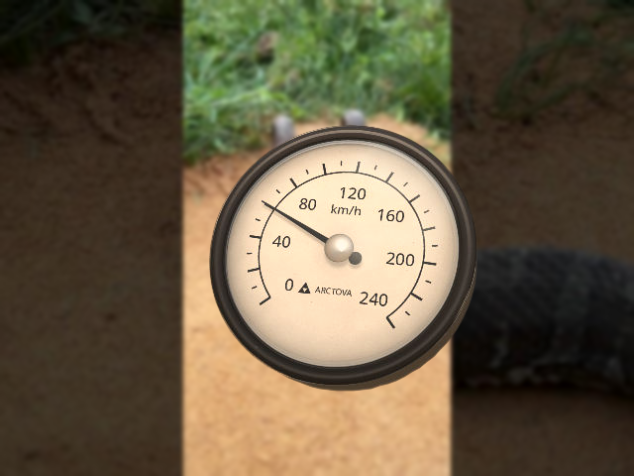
60 (km/h)
